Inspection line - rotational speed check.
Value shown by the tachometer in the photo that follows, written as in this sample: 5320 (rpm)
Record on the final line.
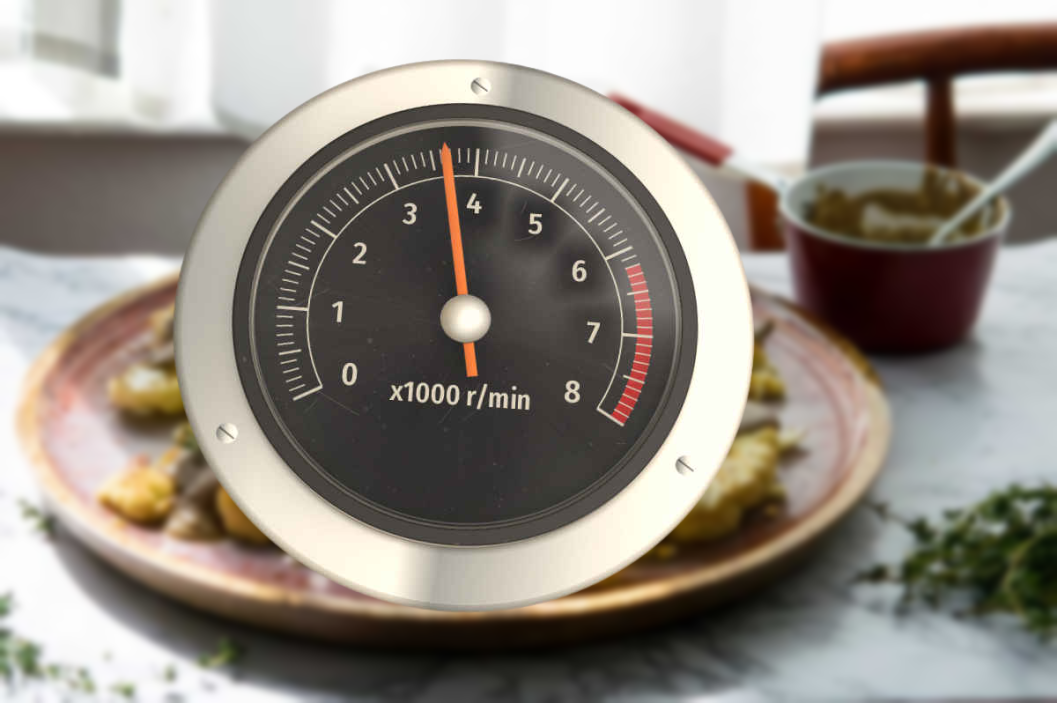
3650 (rpm)
